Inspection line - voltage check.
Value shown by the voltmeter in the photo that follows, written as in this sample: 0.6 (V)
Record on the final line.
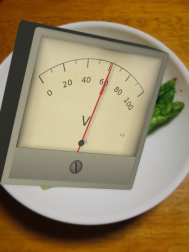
60 (V)
